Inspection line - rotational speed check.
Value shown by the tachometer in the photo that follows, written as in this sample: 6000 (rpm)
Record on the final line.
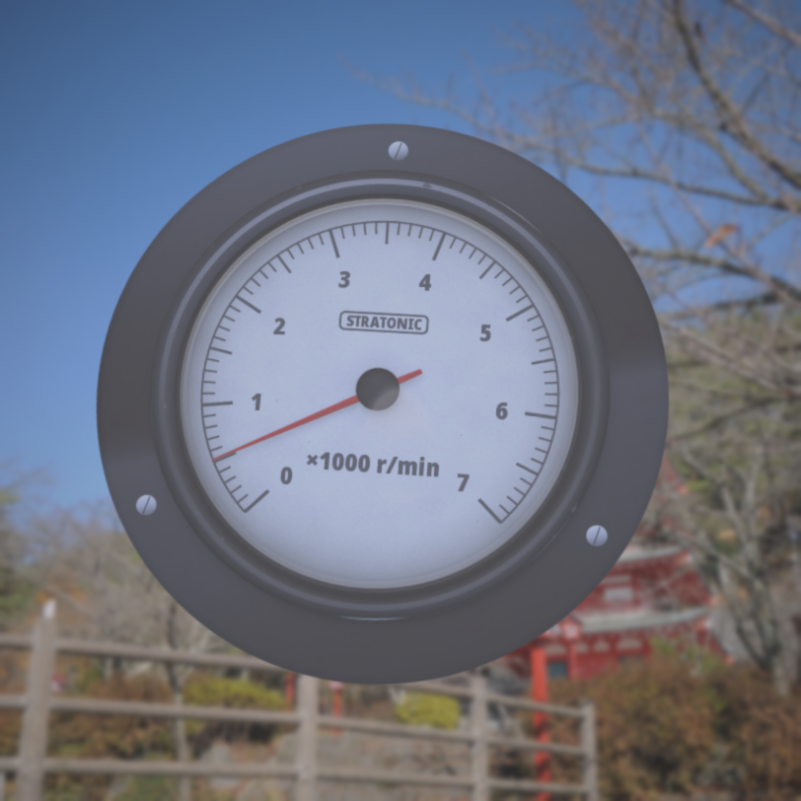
500 (rpm)
